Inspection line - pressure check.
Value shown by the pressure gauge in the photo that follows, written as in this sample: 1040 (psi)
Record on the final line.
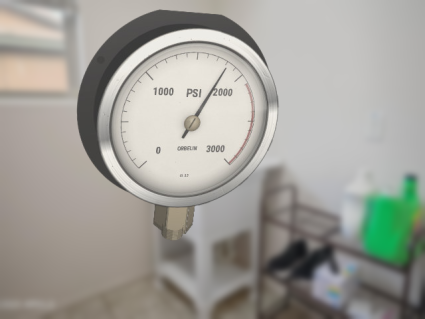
1800 (psi)
